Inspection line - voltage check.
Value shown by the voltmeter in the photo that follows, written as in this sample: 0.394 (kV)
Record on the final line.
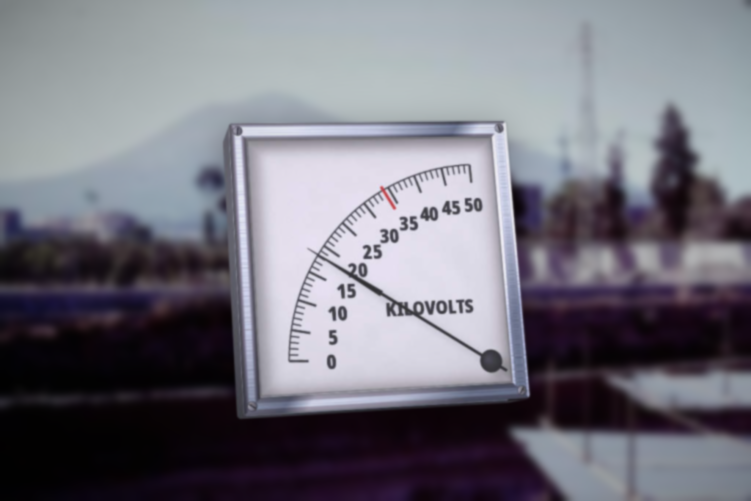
18 (kV)
